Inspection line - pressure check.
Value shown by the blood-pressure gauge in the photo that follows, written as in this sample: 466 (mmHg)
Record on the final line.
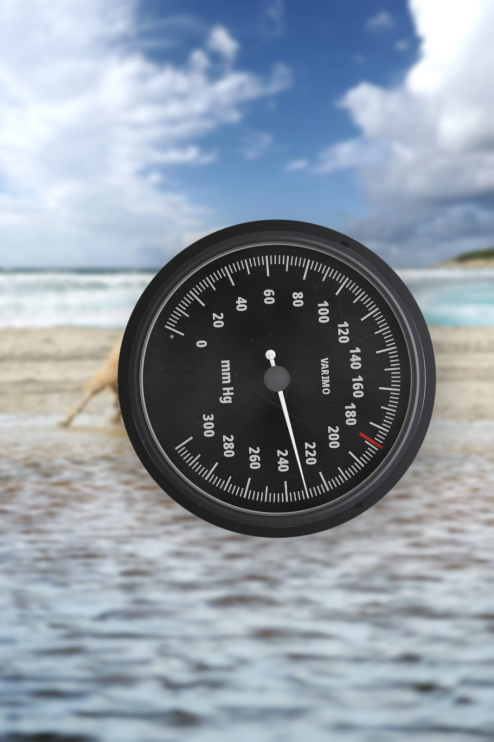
230 (mmHg)
